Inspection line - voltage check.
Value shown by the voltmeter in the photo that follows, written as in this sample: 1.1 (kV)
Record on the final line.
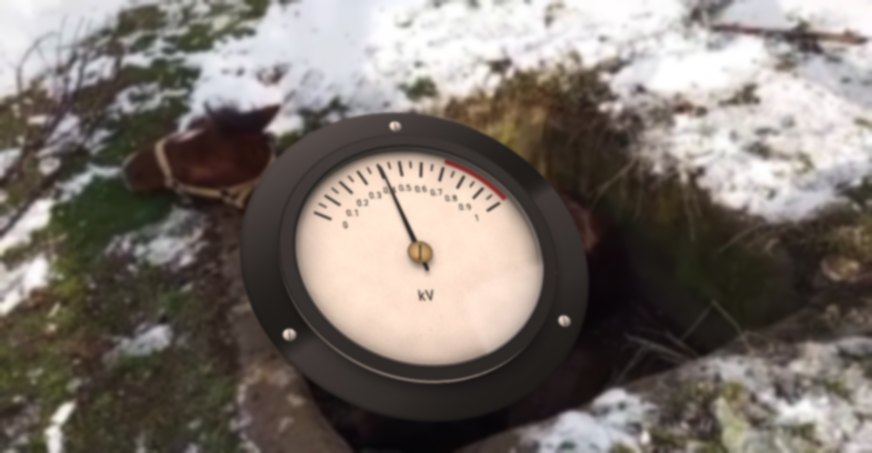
0.4 (kV)
